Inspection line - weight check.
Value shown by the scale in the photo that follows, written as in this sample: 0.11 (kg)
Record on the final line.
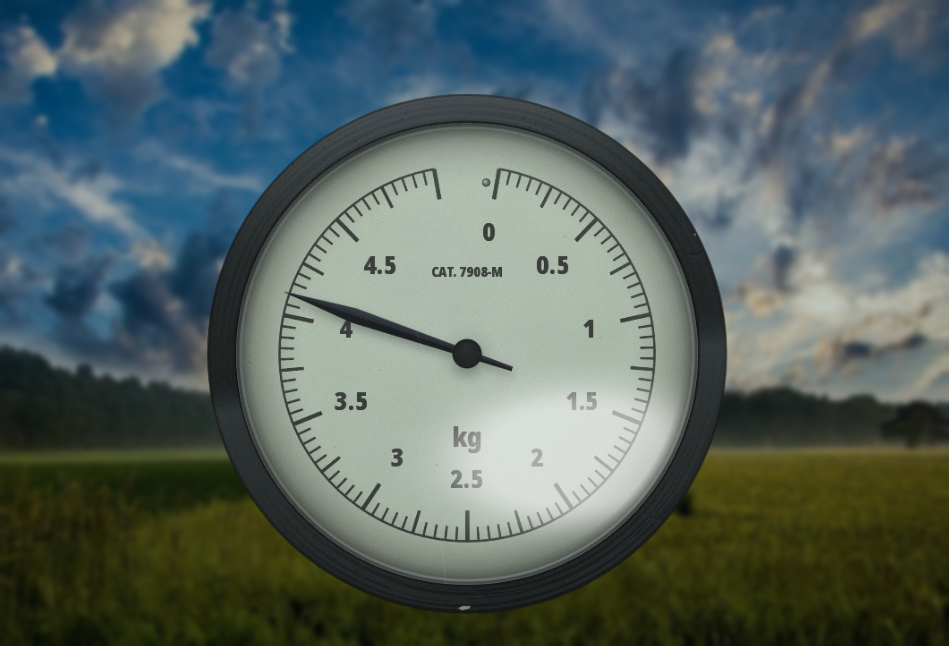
4.1 (kg)
